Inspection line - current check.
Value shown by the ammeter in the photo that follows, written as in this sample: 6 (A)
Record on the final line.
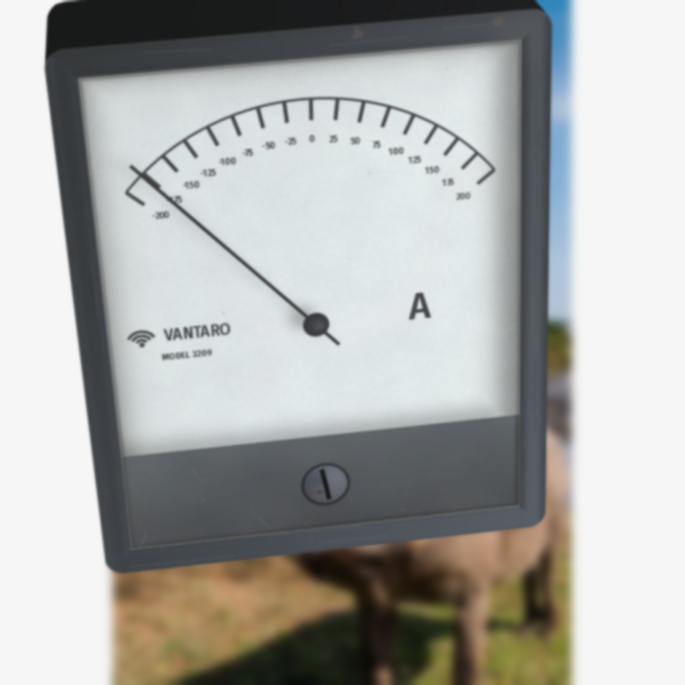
-175 (A)
